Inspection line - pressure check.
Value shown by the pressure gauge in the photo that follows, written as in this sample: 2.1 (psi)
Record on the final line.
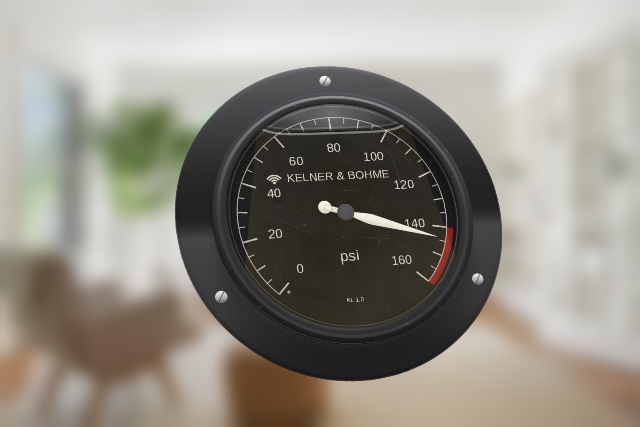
145 (psi)
